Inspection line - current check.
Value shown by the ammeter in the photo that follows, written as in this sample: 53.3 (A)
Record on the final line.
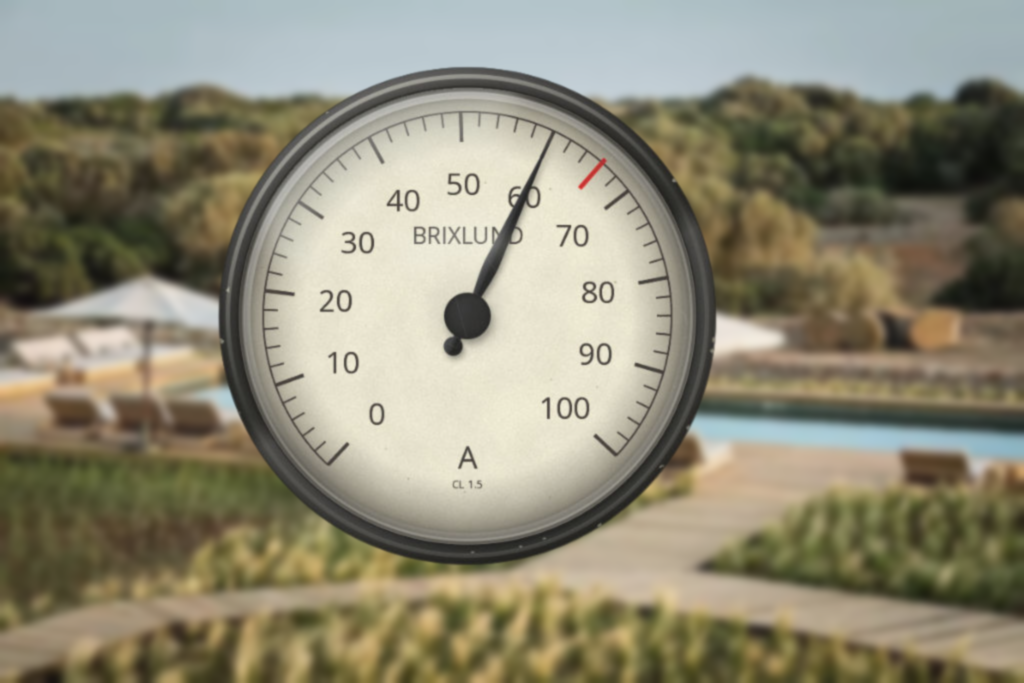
60 (A)
